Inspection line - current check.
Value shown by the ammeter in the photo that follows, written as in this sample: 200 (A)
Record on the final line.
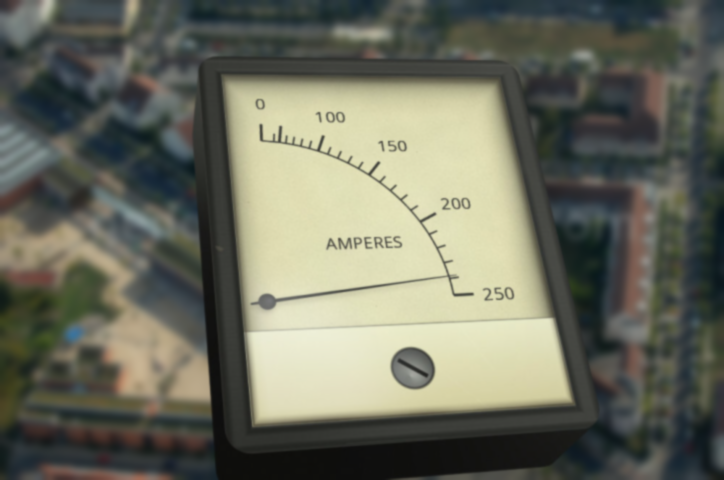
240 (A)
